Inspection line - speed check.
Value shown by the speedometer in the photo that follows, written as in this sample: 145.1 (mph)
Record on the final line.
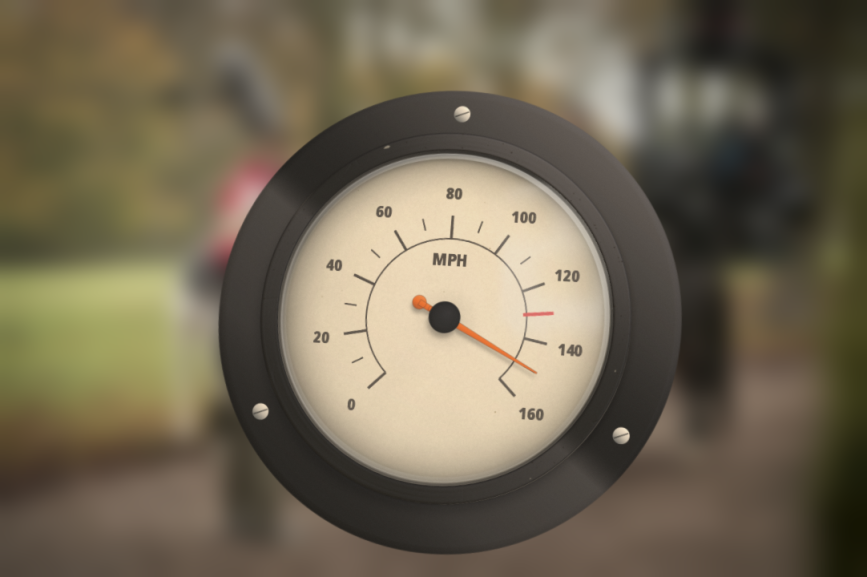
150 (mph)
